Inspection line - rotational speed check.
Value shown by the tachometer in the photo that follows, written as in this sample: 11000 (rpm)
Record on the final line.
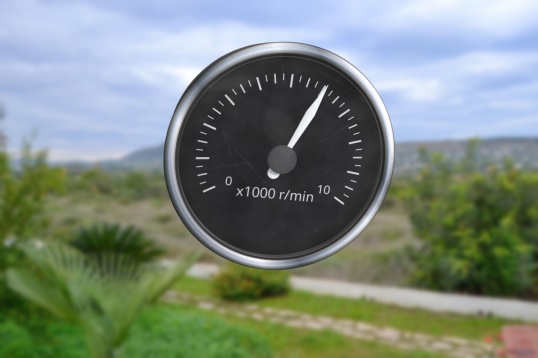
6000 (rpm)
